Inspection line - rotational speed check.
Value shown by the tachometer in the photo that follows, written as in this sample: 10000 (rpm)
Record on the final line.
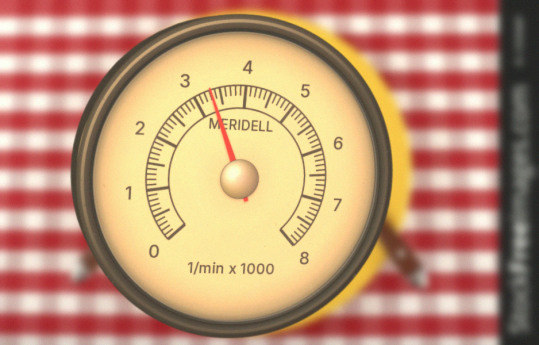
3300 (rpm)
